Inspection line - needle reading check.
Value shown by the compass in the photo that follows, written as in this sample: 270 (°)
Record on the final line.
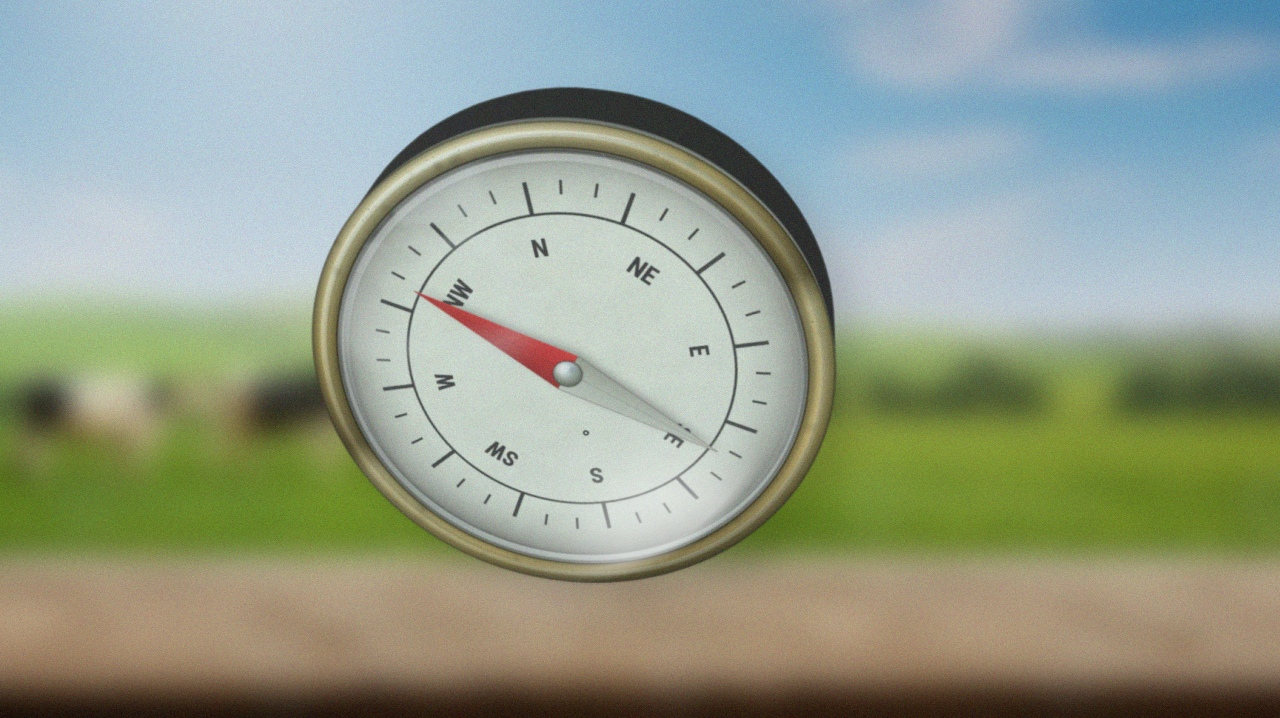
310 (°)
